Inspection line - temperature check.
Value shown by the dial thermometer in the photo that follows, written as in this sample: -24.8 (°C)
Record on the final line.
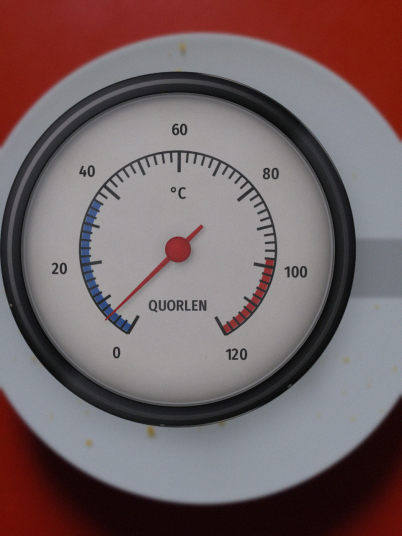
6 (°C)
